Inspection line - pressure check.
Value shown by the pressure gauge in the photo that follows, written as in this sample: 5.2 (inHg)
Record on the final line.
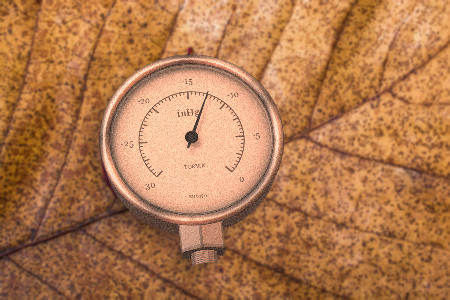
-12.5 (inHg)
